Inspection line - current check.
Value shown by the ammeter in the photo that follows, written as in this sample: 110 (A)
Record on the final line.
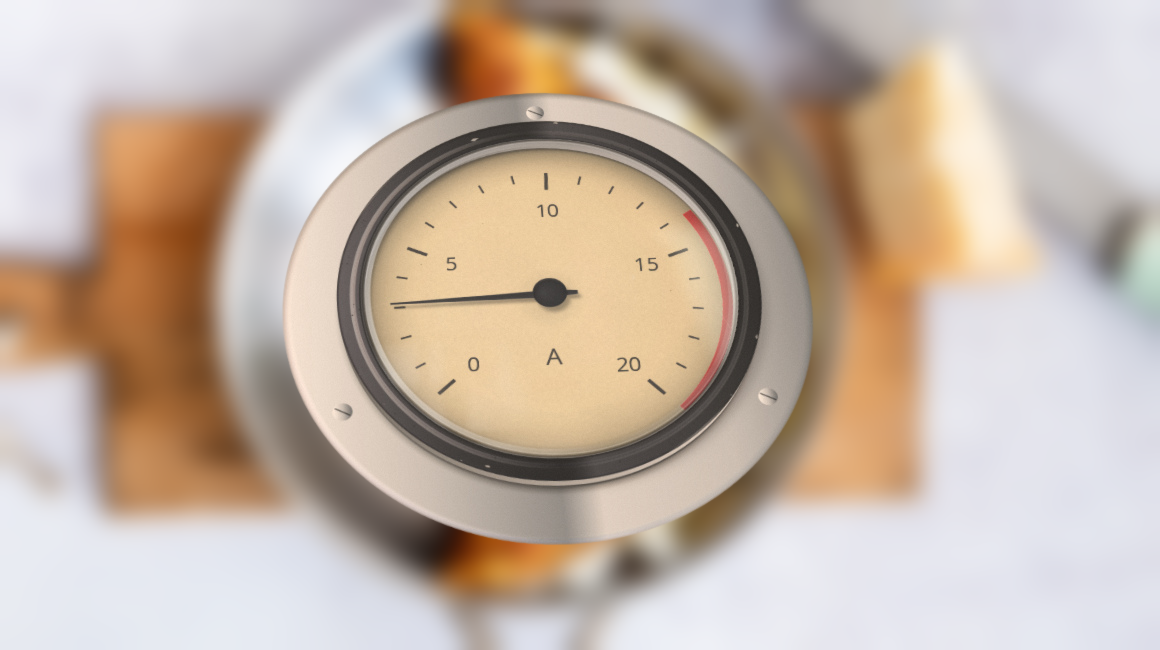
3 (A)
